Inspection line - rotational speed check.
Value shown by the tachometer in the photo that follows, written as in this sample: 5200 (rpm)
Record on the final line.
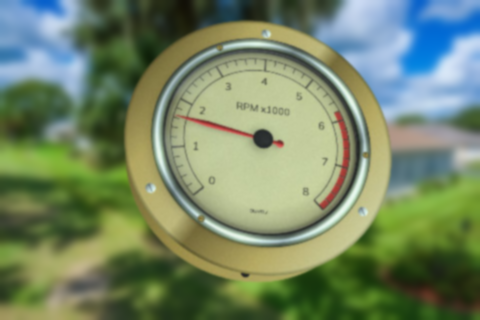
1600 (rpm)
